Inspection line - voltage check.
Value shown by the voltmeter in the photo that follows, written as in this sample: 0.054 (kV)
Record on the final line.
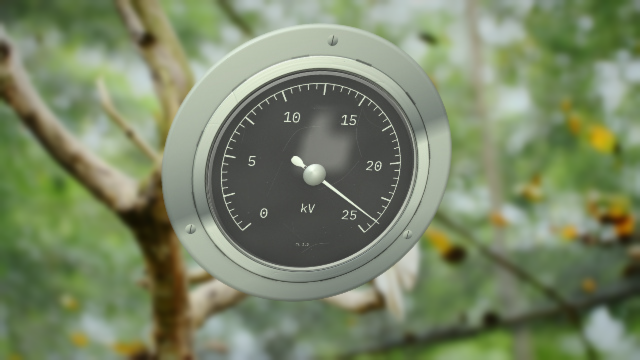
24 (kV)
